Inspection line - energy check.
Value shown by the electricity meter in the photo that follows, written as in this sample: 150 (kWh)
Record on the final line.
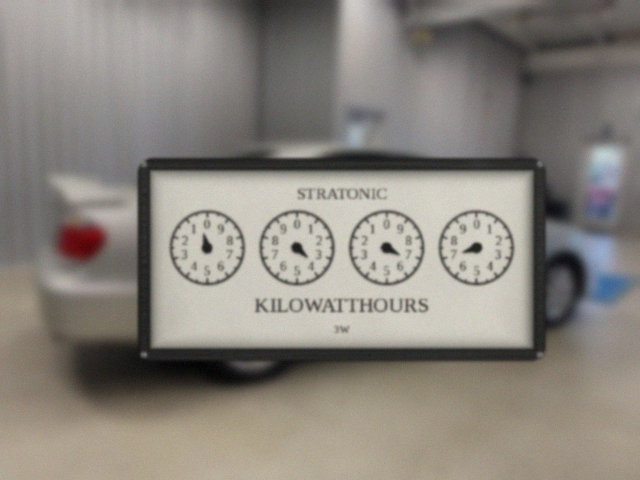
367 (kWh)
